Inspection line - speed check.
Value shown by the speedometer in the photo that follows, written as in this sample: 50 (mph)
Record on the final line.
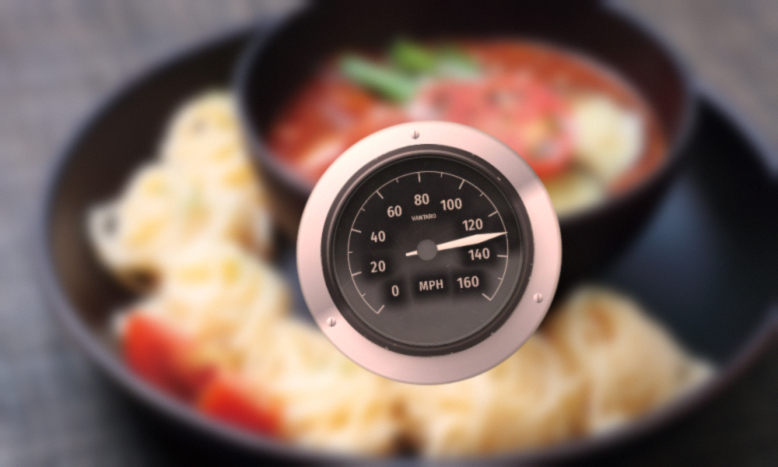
130 (mph)
